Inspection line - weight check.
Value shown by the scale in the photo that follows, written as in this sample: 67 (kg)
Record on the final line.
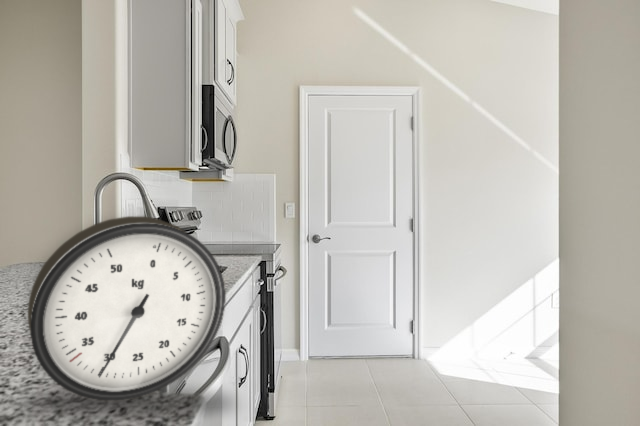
30 (kg)
